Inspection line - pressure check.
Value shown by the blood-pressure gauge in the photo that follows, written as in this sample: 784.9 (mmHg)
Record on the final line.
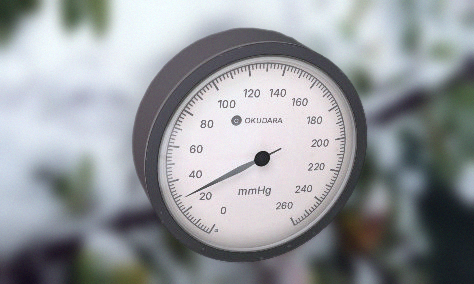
30 (mmHg)
